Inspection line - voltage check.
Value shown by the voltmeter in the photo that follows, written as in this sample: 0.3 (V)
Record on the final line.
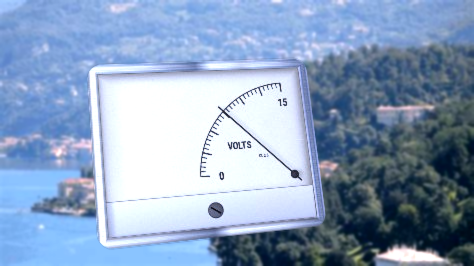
7.5 (V)
